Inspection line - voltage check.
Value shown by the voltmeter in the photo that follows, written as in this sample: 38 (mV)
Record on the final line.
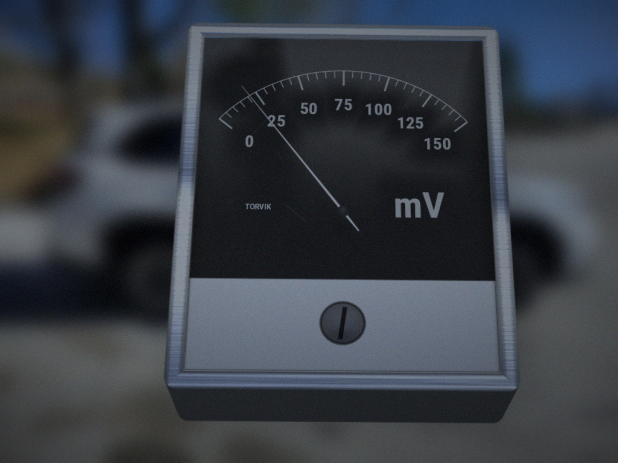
20 (mV)
